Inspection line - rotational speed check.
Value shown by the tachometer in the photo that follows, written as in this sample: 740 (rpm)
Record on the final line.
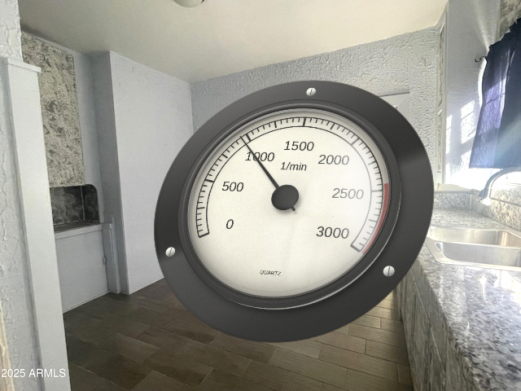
950 (rpm)
